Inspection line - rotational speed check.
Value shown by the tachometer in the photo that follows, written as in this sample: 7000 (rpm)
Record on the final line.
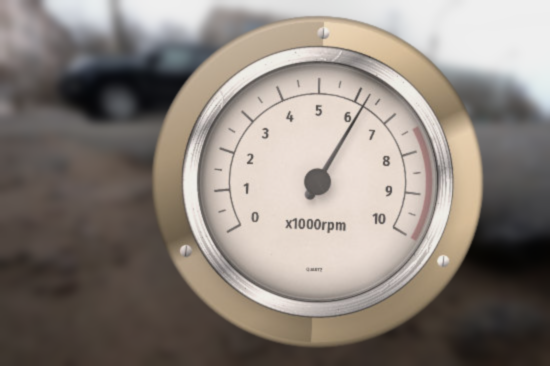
6250 (rpm)
